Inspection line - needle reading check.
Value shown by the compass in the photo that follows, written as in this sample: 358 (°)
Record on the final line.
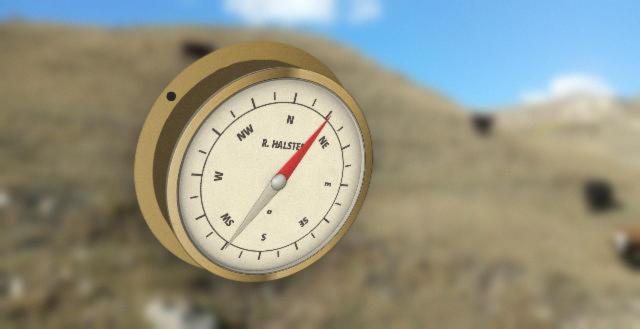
30 (°)
